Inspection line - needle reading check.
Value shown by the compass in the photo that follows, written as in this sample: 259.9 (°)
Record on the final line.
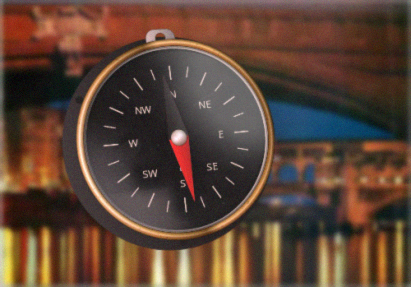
172.5 (°)
